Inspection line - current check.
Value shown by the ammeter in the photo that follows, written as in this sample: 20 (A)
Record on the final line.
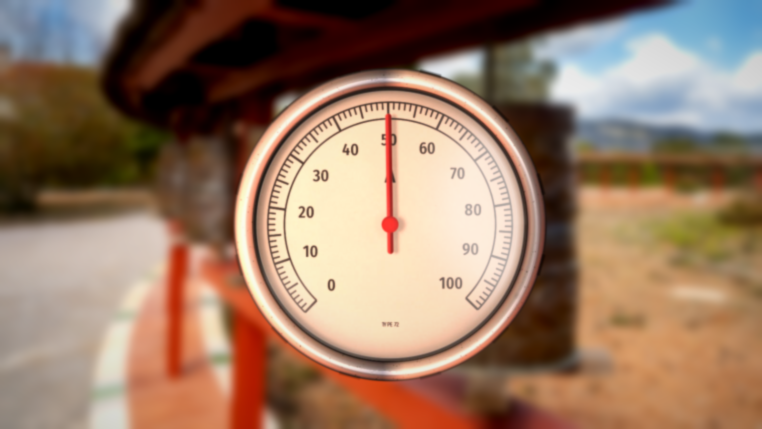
50 (A)
